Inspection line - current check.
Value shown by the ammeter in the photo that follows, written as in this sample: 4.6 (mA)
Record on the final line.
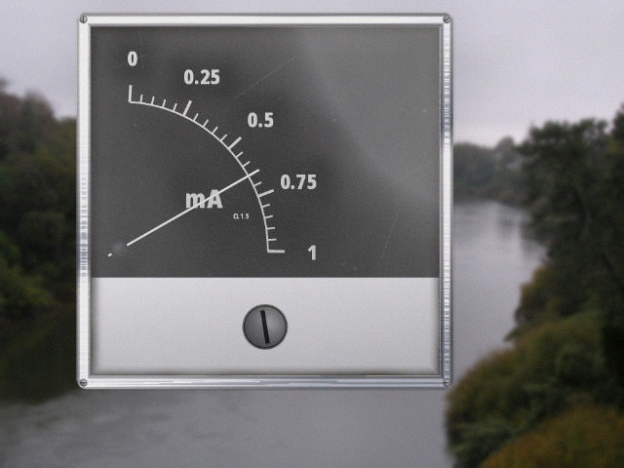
0.65 (mA)
